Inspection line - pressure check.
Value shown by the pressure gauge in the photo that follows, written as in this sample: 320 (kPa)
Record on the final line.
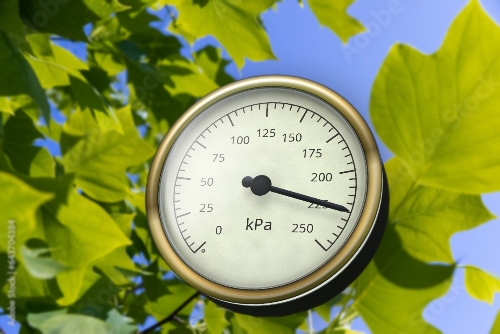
225 (kPa)
